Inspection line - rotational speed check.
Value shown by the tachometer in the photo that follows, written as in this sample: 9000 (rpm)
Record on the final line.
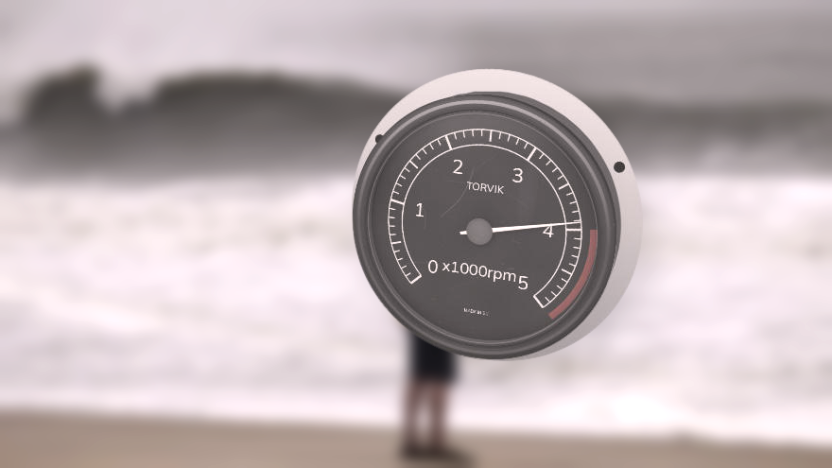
3900 (rpm)
